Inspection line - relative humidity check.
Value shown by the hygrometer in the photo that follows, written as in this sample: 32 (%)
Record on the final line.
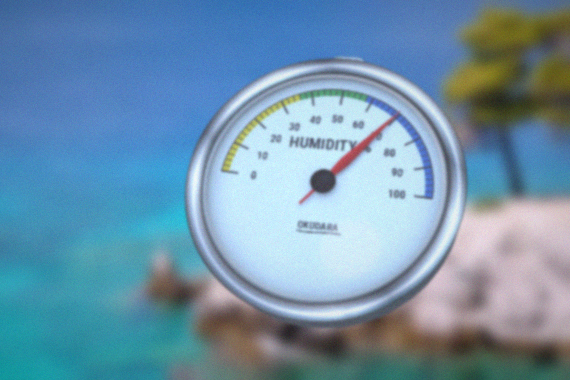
70 (%)
